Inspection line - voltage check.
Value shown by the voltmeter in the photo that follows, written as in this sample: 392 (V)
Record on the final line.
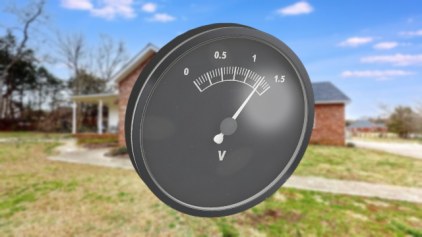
1.25 (V)
